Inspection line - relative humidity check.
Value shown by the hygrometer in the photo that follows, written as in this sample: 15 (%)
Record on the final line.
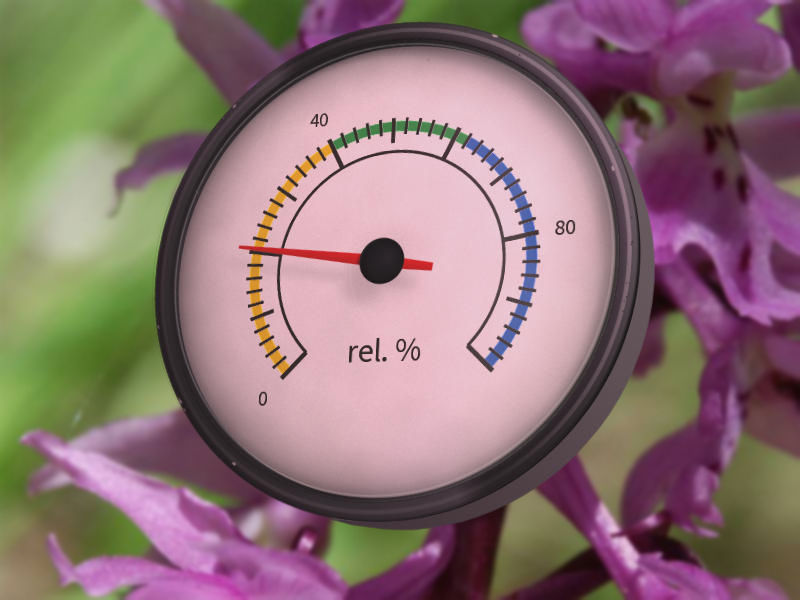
20 (%)
